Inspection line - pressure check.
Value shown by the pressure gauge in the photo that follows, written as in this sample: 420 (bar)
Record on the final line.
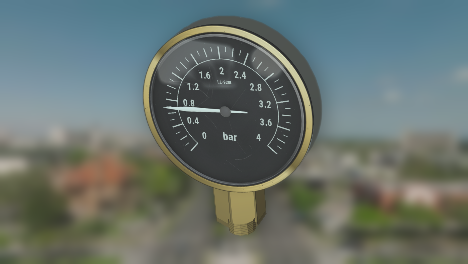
0.7 (bar)
